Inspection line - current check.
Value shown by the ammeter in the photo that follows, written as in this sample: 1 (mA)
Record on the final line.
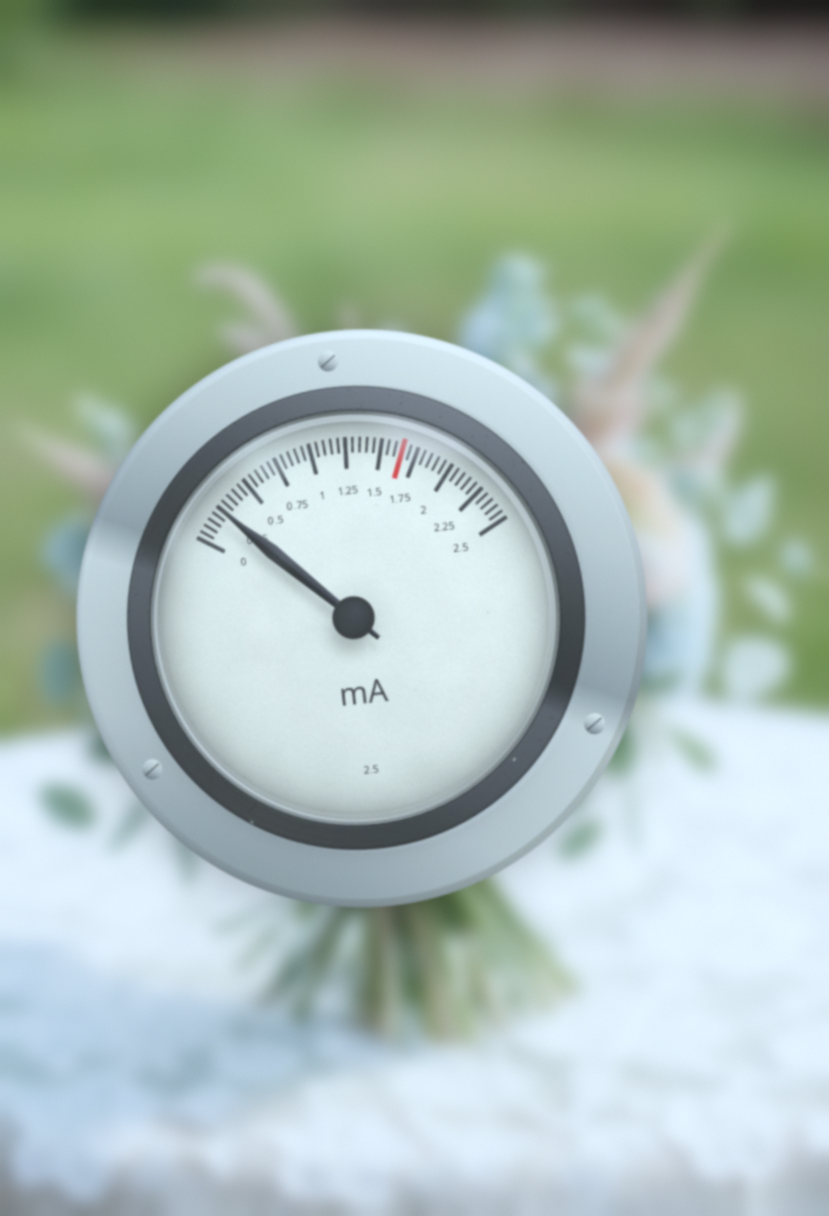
0.25 (mA)
